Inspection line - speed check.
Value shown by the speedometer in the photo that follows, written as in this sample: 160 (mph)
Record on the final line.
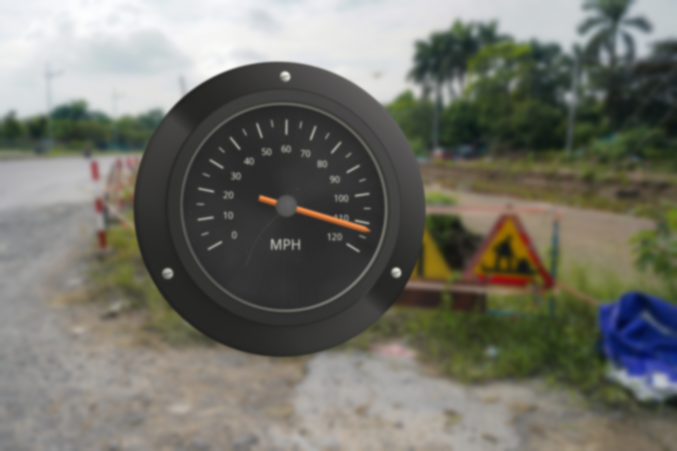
112.5 (mph)
